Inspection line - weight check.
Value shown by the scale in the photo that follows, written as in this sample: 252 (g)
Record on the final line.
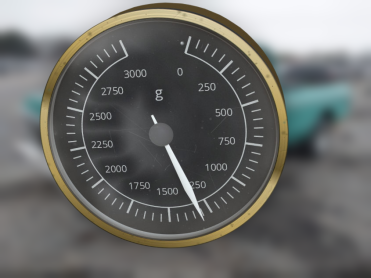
1300 (g)
